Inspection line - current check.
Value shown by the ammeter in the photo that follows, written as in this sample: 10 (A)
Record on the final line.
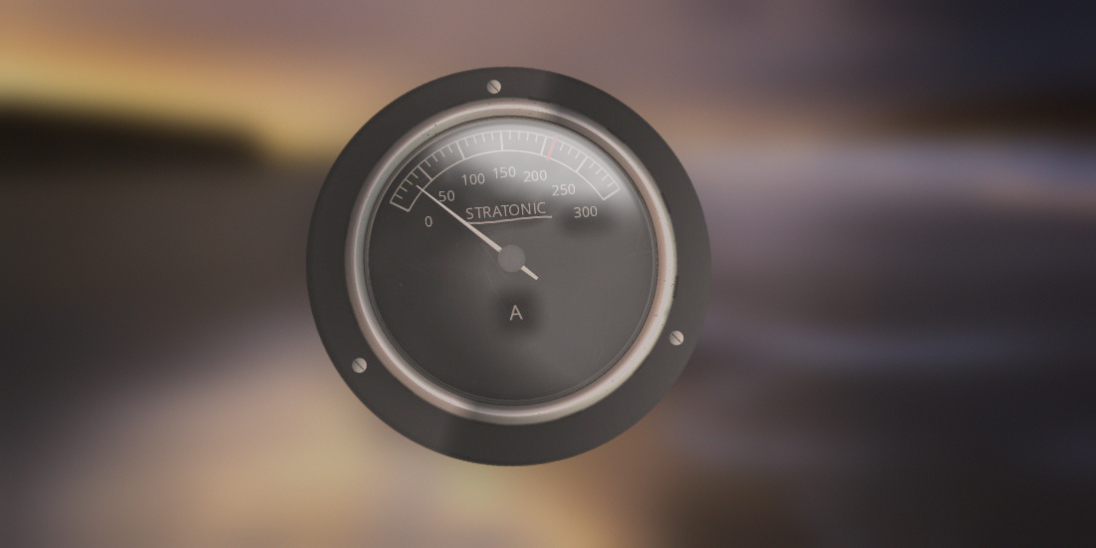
30 (A)
